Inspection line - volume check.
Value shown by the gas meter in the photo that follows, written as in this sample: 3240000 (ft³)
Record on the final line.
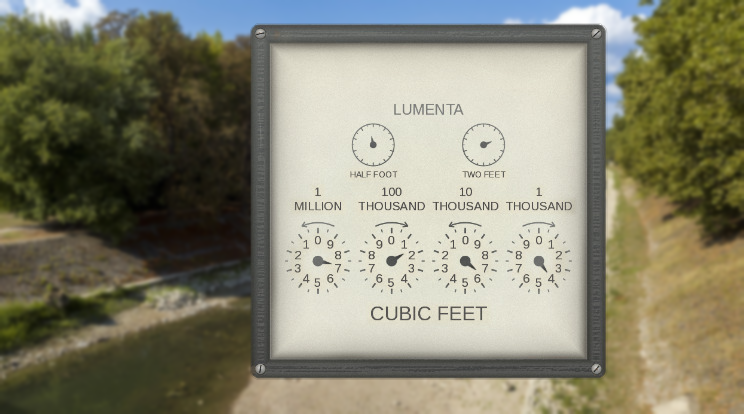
716400 (ft³)
